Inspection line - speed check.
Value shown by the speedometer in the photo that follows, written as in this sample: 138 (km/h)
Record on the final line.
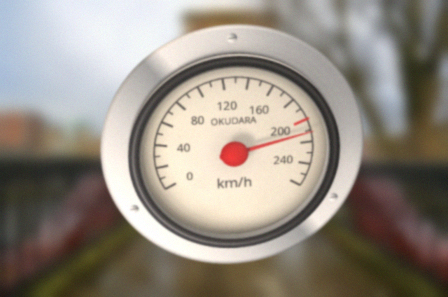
210 (km/h)
